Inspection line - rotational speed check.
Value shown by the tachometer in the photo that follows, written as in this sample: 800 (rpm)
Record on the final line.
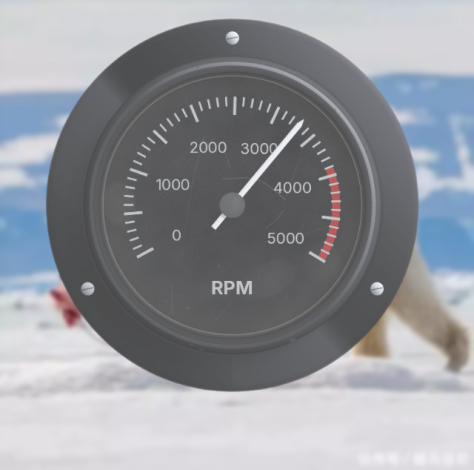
3300 (rpm)
